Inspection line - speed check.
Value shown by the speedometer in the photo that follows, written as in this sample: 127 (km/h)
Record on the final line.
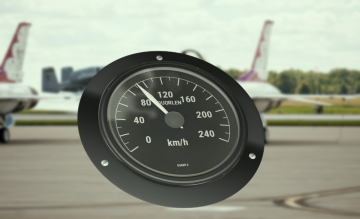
90 (km/h)
